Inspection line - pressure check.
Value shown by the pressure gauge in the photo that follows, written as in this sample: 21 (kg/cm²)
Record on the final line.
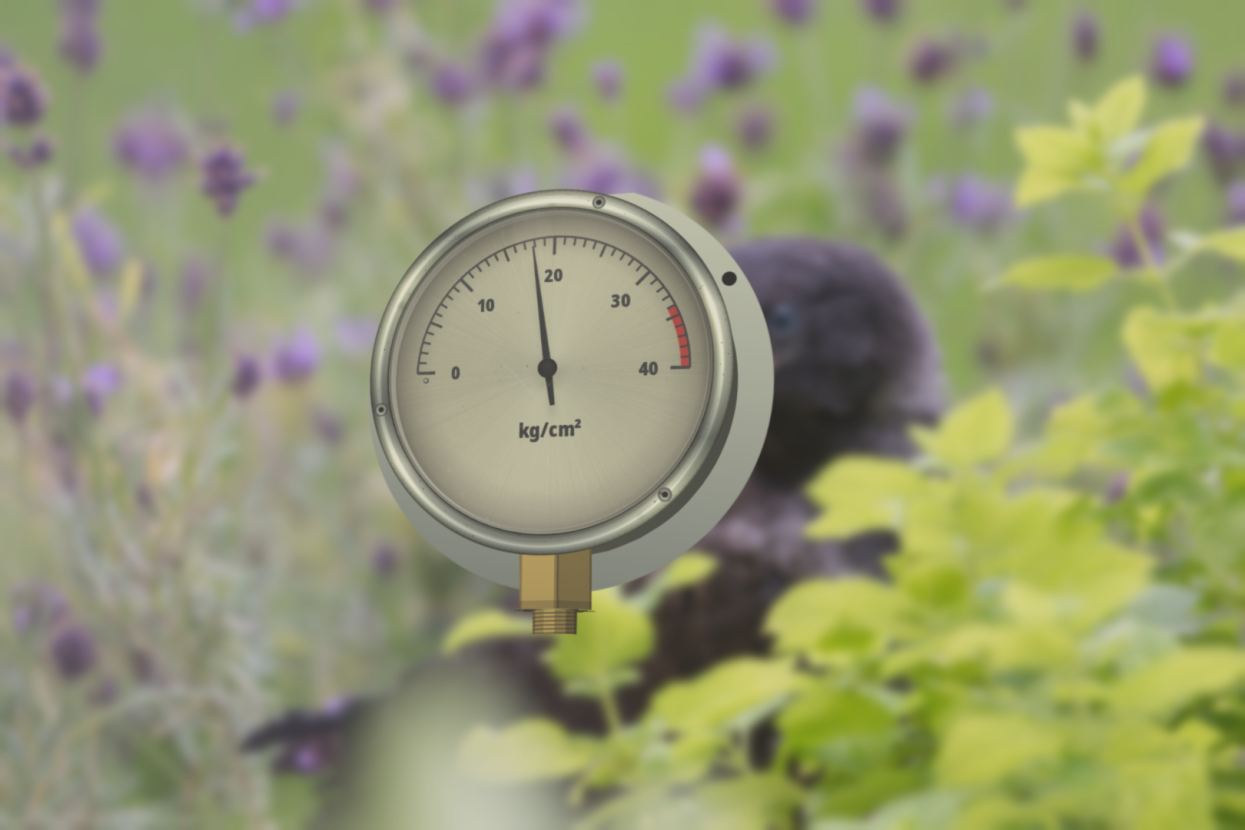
18 (kg/cm²)
